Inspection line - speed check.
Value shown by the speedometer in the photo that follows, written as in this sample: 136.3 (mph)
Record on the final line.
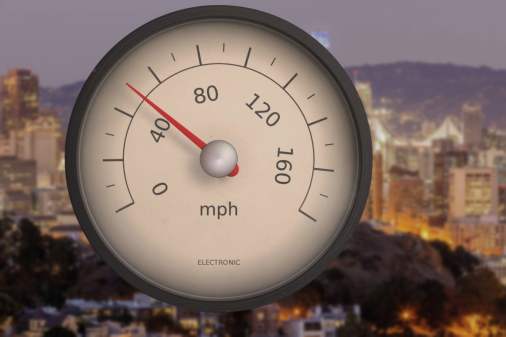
50 (mph)
